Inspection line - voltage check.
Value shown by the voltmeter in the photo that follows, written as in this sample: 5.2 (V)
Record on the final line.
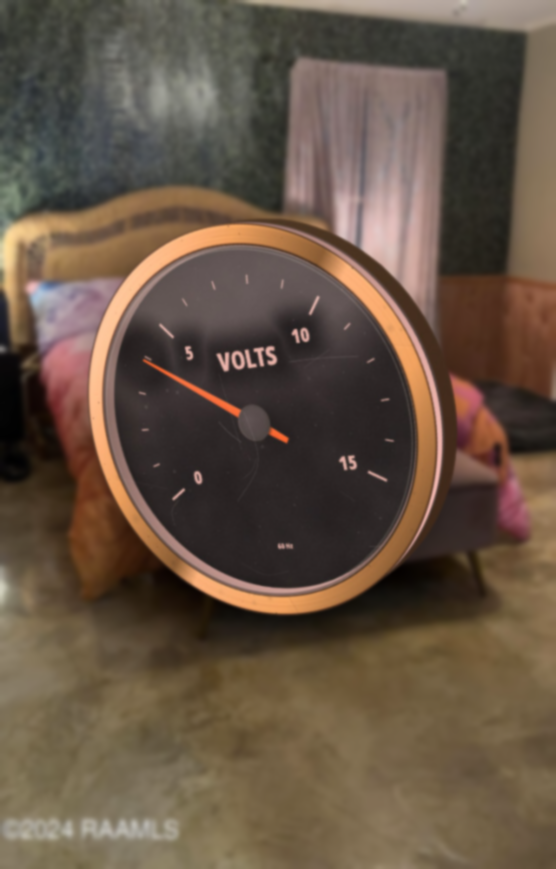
4 (V)
